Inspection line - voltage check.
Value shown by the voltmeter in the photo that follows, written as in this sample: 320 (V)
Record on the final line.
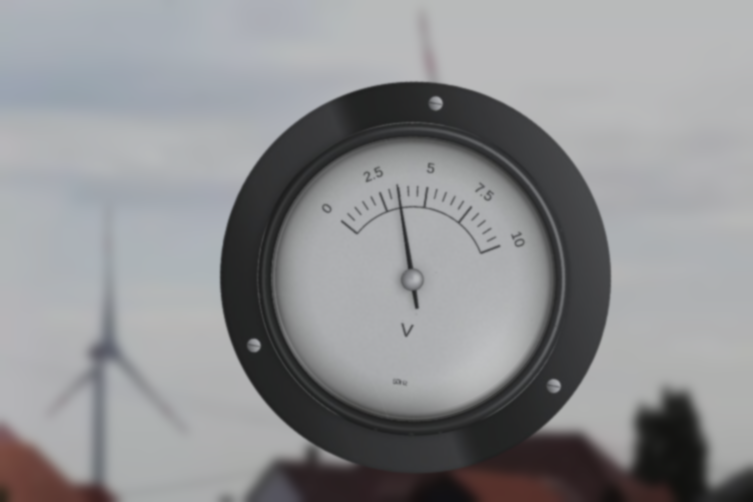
3.5 (V)
